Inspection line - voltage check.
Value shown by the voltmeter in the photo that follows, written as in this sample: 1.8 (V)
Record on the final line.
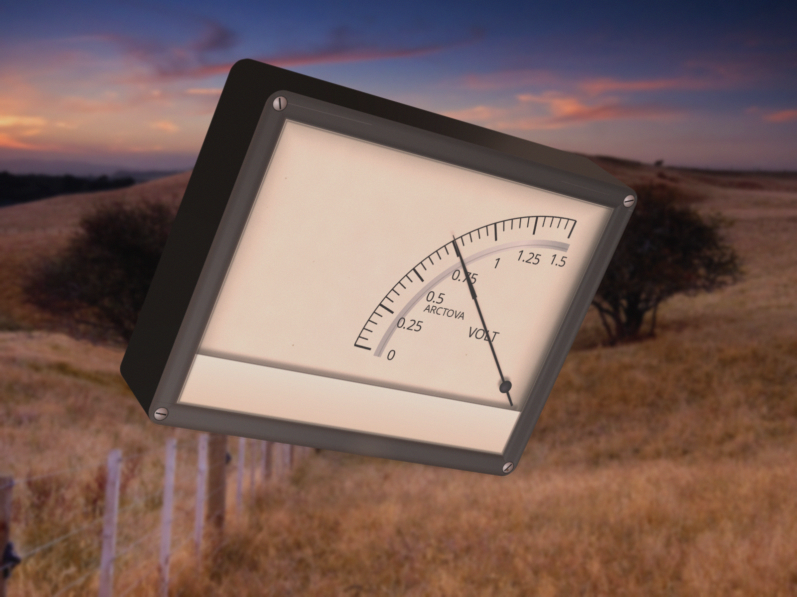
0.75 (V)
